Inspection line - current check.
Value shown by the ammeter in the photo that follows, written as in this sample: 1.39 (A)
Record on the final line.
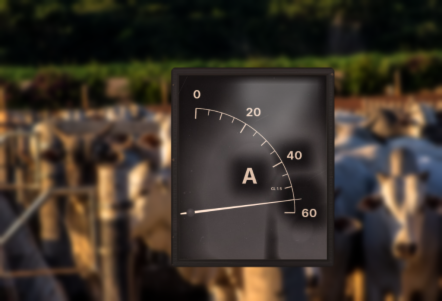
55 (A)
